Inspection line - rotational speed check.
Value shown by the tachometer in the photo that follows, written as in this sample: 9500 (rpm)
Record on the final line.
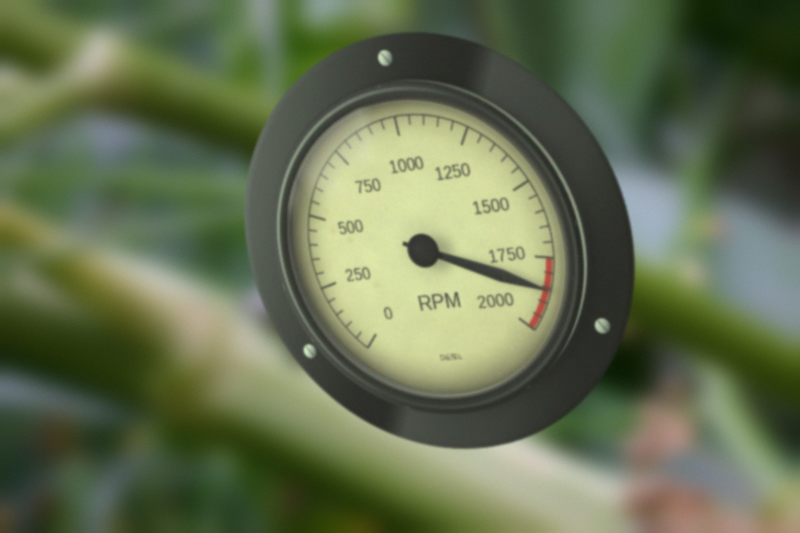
1850 (rpm)
